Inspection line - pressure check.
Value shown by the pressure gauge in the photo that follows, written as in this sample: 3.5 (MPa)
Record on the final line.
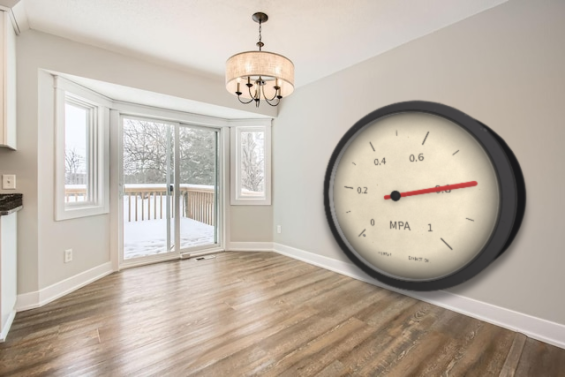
0.8 (MPa)
